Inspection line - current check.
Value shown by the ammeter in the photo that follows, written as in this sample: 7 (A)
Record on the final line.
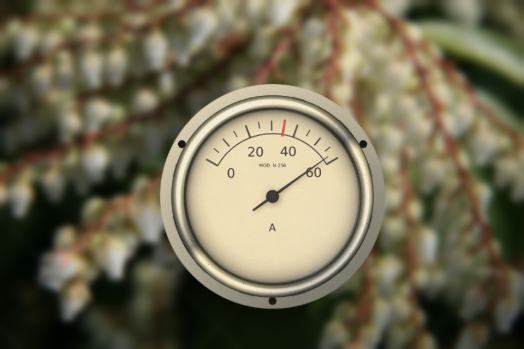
57.5 (A)
